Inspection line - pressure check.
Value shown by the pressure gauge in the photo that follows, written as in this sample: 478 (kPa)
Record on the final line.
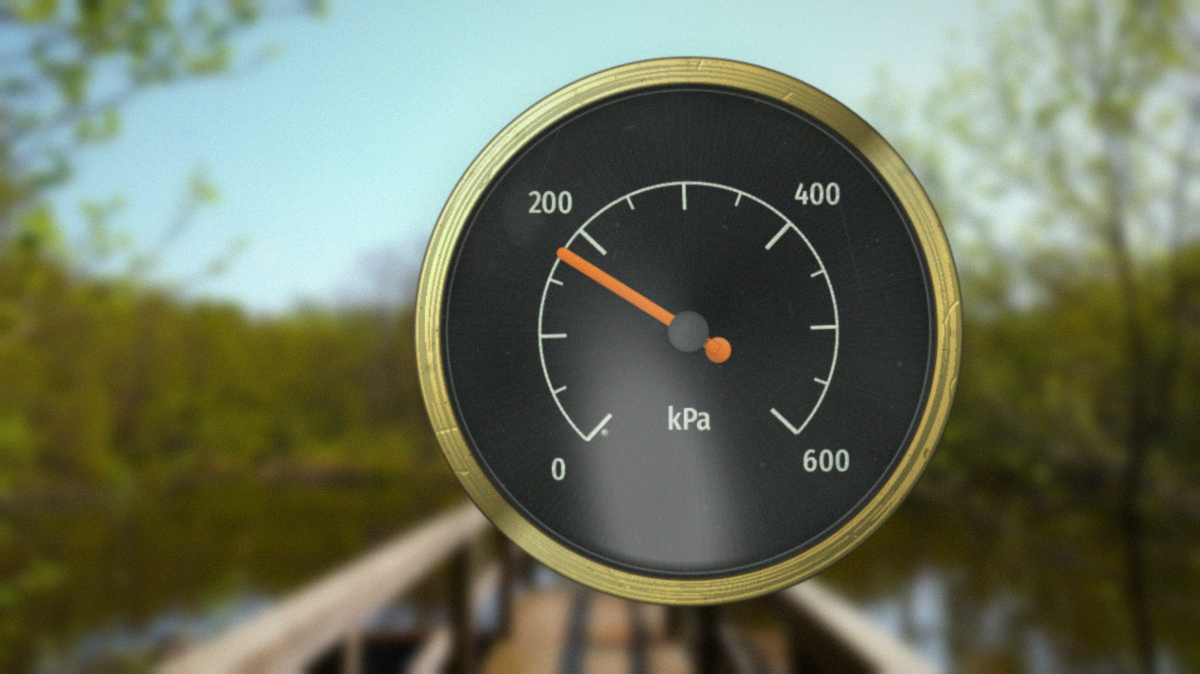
175 (kPa)
